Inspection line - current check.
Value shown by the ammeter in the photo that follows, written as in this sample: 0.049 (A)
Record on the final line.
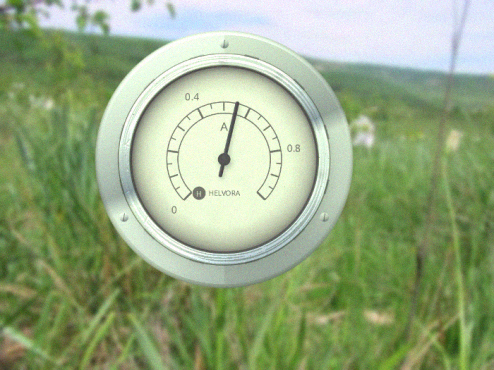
0.55 (A)
